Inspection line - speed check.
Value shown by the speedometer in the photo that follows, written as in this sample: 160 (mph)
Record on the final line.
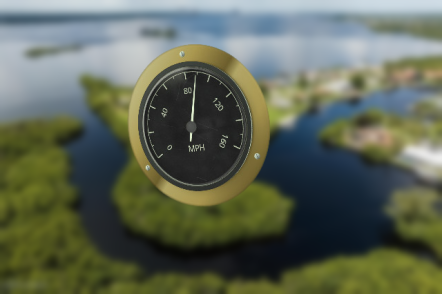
90 (mph)
